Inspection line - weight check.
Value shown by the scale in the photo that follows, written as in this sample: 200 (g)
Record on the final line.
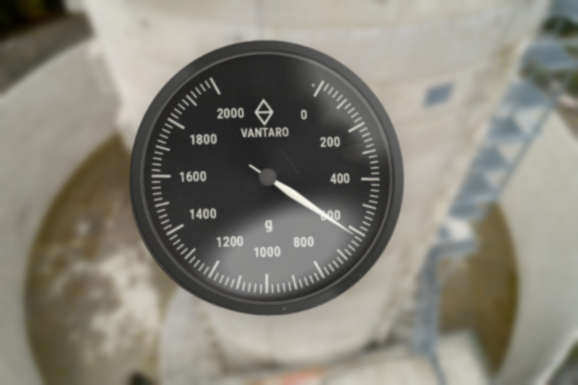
620 (g)
